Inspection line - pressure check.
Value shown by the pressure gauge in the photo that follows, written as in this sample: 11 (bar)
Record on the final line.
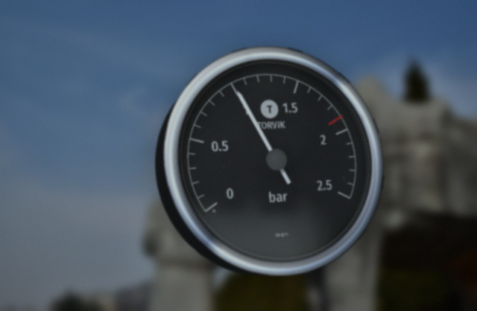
1 (bar)
